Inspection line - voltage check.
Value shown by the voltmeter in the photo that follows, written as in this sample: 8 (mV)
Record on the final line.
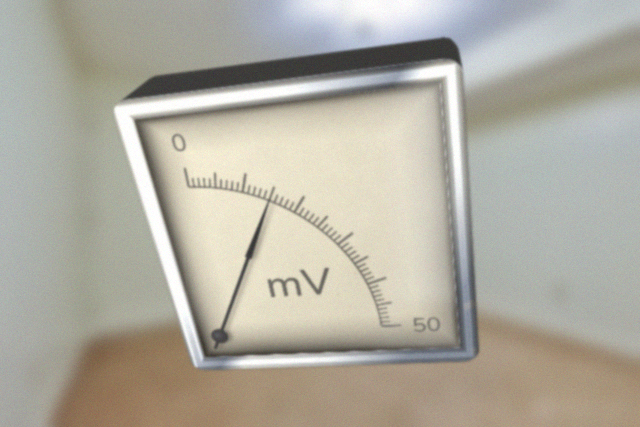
15 (mV)
